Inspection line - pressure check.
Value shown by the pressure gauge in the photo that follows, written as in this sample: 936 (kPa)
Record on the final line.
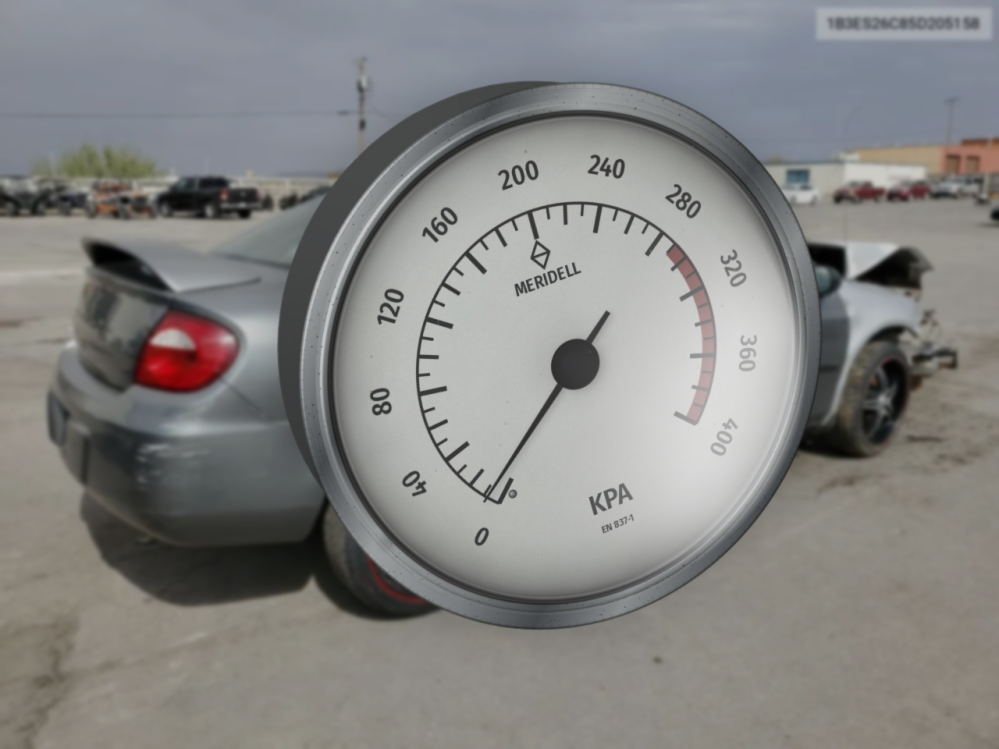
10 (kPa)
